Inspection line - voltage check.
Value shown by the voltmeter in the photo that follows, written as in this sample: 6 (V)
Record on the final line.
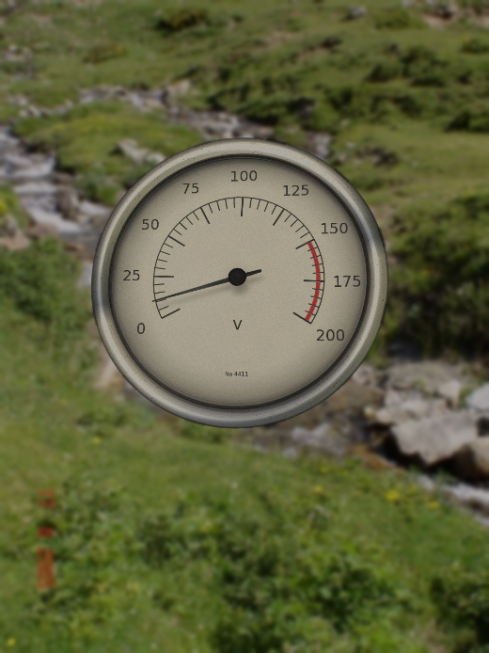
10 (V)
